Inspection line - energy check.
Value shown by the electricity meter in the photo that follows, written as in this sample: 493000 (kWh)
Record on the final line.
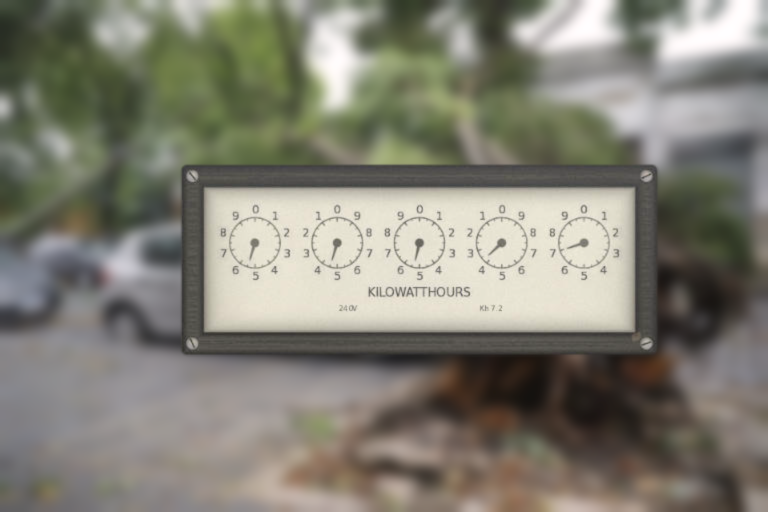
54537 (kWh)
